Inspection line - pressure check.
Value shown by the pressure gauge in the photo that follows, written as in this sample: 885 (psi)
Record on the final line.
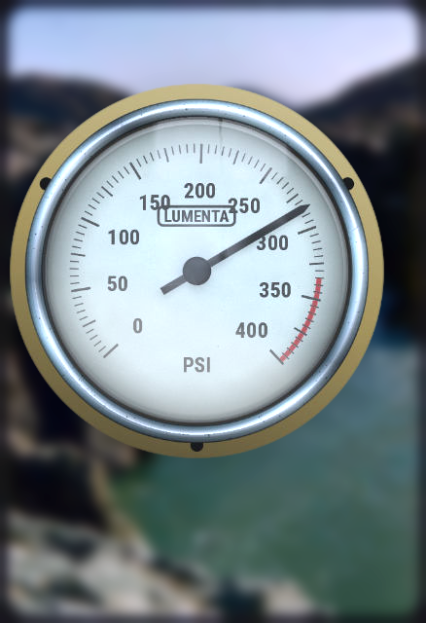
285 (psi)
